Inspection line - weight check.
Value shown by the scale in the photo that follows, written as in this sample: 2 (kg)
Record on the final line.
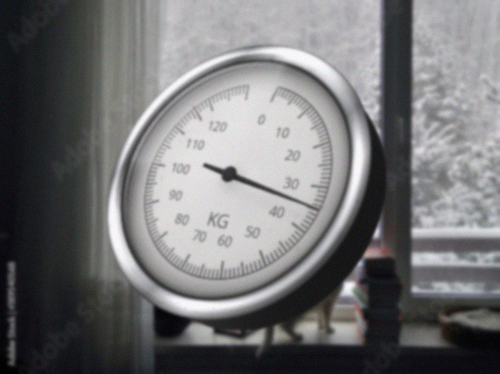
35 (kg)
